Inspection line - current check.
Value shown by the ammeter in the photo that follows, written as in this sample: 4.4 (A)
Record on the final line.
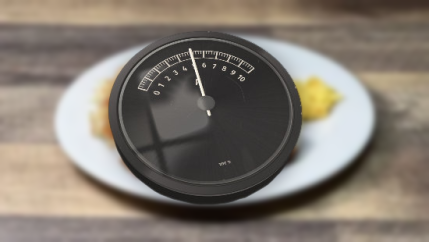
5 (A)
